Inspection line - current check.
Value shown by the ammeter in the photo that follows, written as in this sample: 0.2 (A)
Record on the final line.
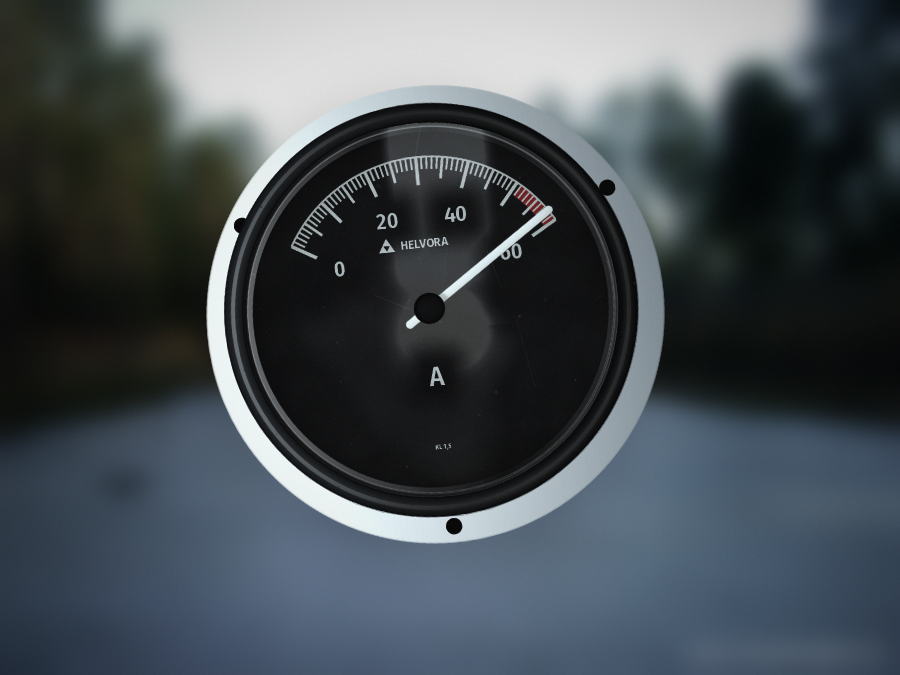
58 (A)
